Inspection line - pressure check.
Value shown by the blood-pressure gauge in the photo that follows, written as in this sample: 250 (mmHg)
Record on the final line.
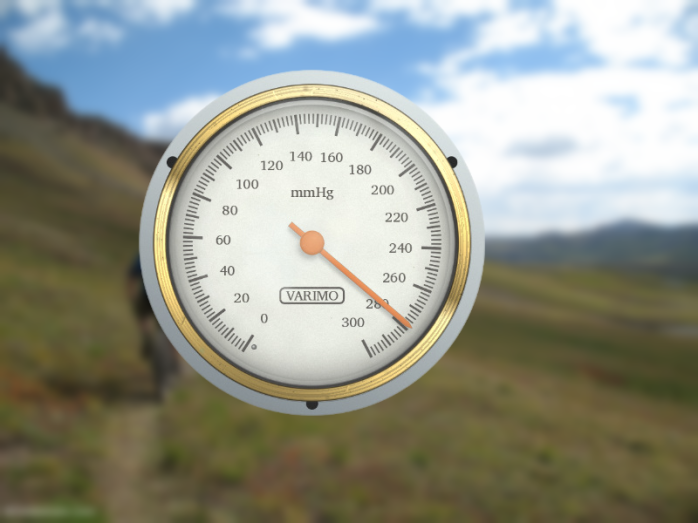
278 (mmHg)
